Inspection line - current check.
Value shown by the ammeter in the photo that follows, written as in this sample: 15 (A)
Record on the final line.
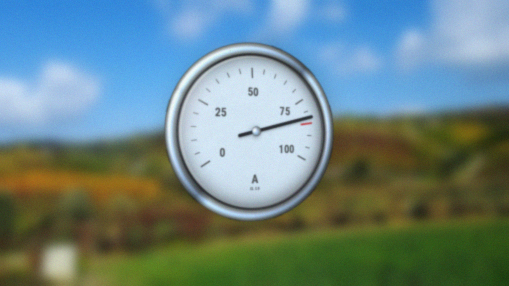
82.5 (A)
